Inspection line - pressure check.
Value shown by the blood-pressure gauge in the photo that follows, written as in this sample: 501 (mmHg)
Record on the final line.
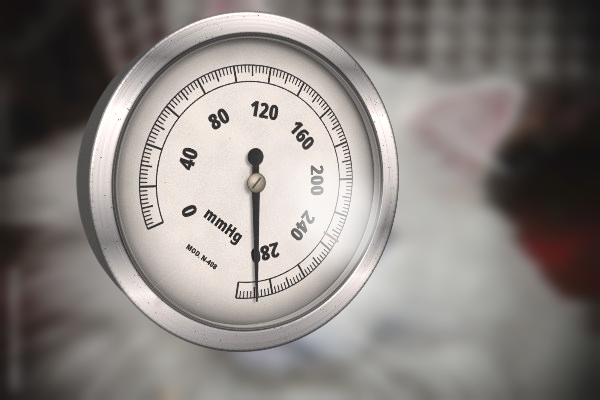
290 (mmHg)
